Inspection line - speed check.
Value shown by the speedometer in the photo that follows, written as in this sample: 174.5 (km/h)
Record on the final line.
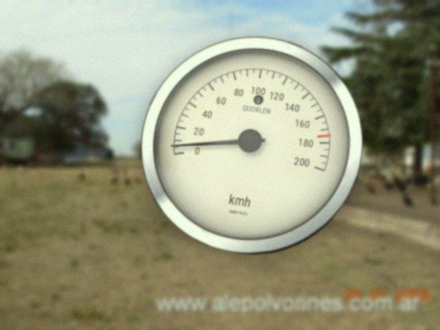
5 (km/h)
